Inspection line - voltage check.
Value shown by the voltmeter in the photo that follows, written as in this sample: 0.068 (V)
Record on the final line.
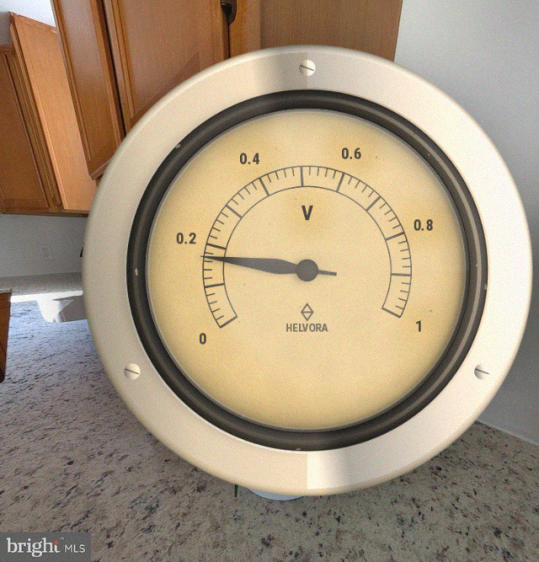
0.17 (V)
